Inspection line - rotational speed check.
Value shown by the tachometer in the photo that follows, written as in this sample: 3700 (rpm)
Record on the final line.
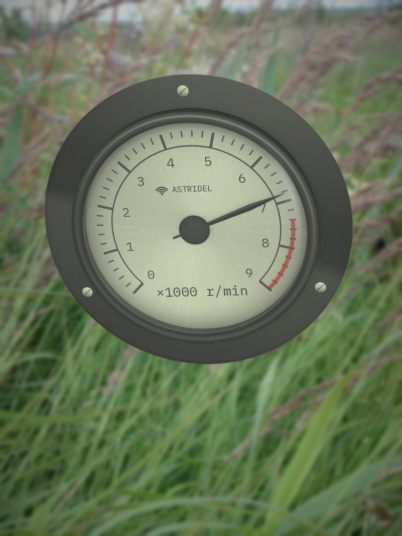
6800 (rpm)
